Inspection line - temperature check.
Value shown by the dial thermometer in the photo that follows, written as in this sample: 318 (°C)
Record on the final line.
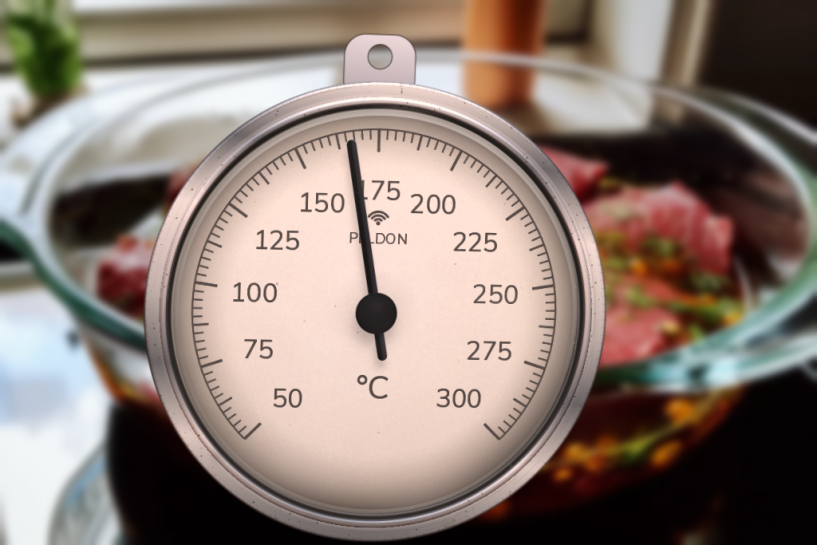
166.25 (°C)
